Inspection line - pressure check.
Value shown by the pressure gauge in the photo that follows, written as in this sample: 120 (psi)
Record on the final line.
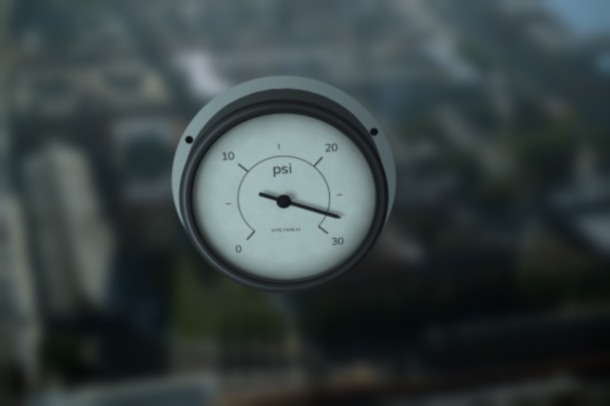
27.5 (psi)
